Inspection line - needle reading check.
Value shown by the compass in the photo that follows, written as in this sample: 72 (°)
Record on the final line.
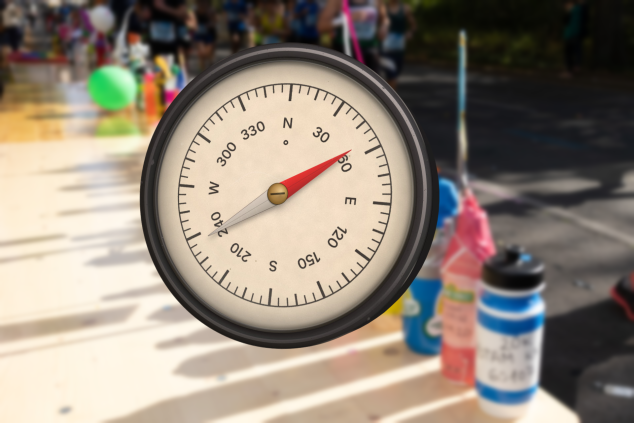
55 (°)
